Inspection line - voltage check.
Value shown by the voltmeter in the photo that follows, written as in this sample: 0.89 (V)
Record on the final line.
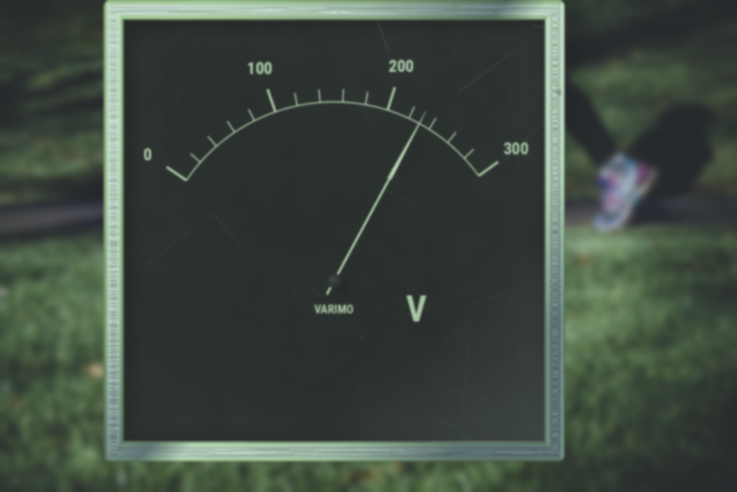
230 (V)
